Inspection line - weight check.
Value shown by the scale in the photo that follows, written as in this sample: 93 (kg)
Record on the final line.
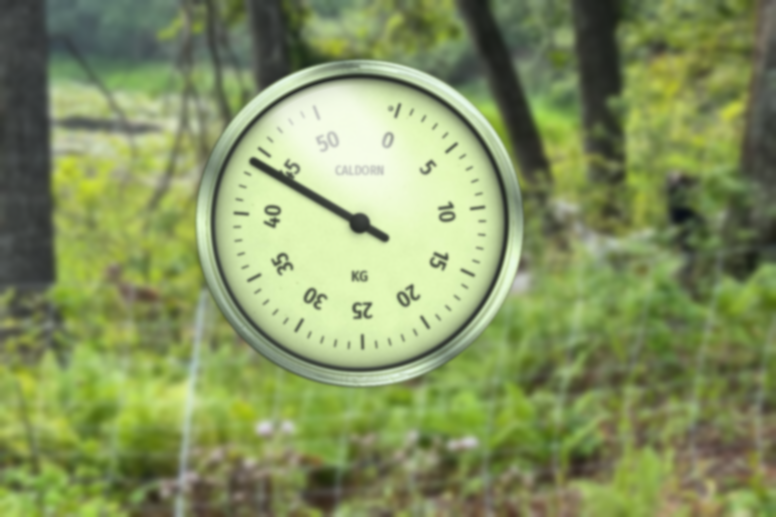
44 (kg)
